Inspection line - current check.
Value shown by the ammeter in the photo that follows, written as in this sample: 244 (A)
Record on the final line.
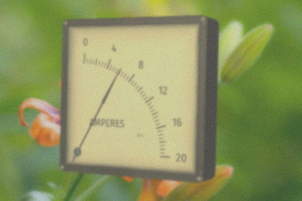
6 (A)
